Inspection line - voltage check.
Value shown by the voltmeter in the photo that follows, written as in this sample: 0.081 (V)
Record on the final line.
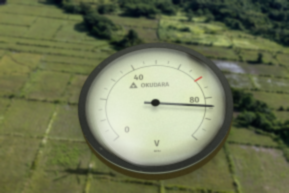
85 (V)
